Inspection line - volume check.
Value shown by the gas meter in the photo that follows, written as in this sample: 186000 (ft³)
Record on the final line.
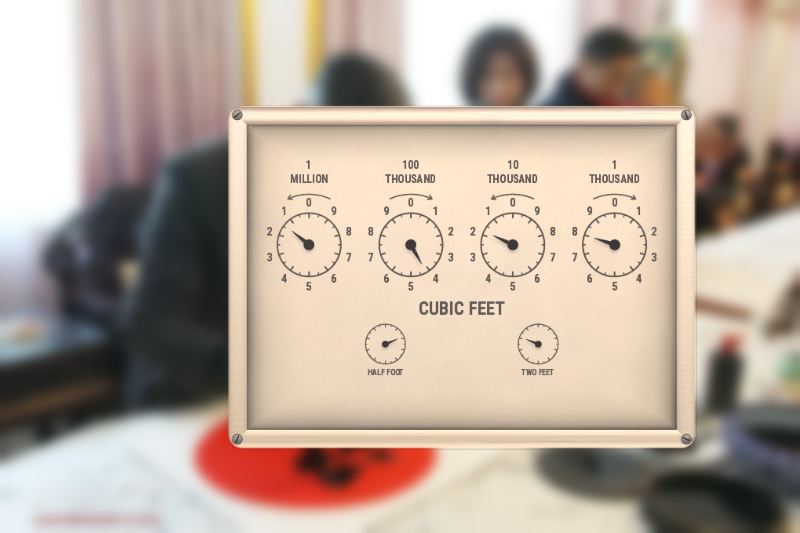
141800 (ft³)
